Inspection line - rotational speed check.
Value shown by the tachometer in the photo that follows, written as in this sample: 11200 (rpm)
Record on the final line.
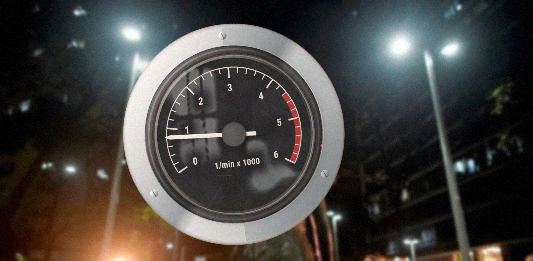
800 (rpm)
